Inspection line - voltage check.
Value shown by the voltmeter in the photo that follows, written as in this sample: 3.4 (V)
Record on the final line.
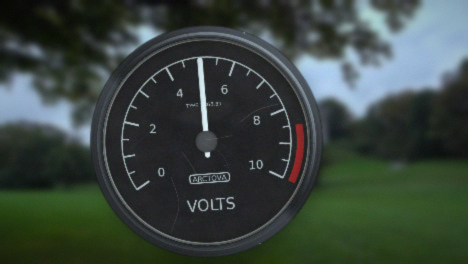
5 (V)
